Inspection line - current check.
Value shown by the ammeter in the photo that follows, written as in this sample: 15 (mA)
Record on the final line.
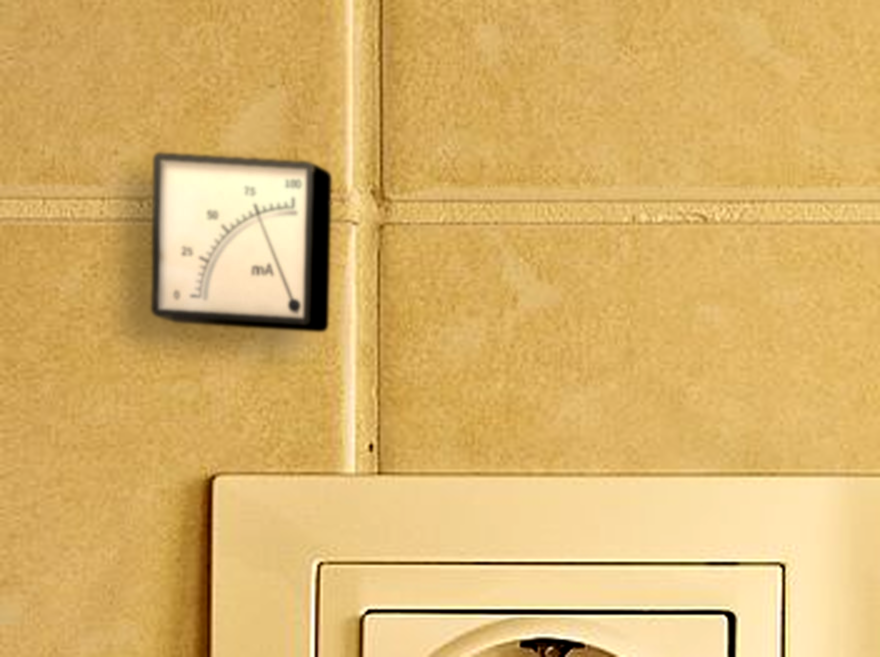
75 (mA)
